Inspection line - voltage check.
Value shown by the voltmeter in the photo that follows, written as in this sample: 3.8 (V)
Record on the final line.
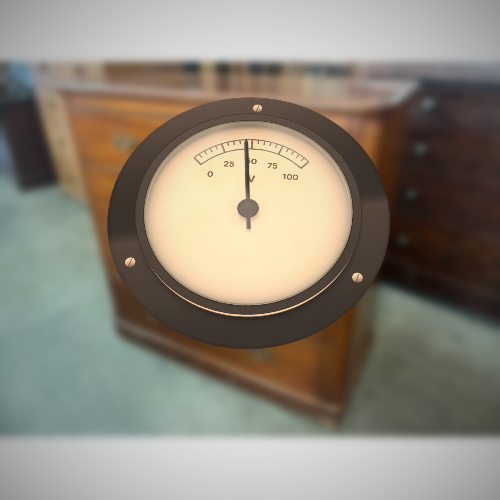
45 (V)
